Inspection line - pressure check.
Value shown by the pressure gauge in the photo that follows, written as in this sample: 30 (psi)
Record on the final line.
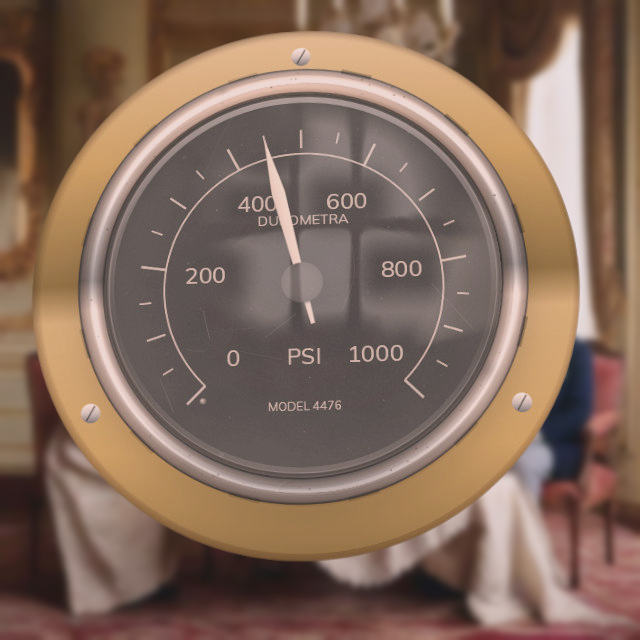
450 (psi)
